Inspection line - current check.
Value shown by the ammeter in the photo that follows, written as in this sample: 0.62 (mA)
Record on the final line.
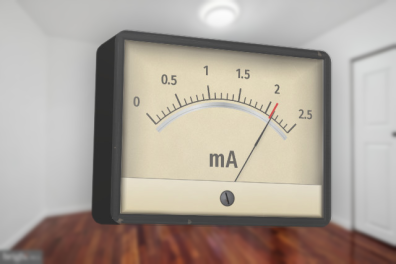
2.1 (mA)
